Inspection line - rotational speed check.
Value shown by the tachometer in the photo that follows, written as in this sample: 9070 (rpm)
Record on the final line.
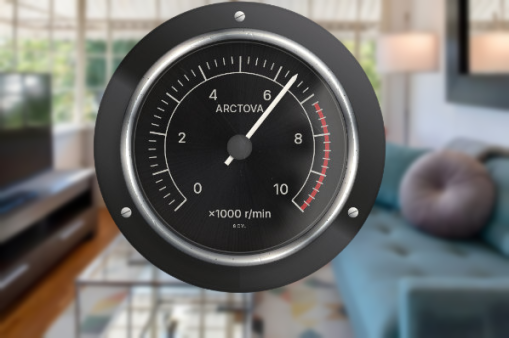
6400 (rpm)
